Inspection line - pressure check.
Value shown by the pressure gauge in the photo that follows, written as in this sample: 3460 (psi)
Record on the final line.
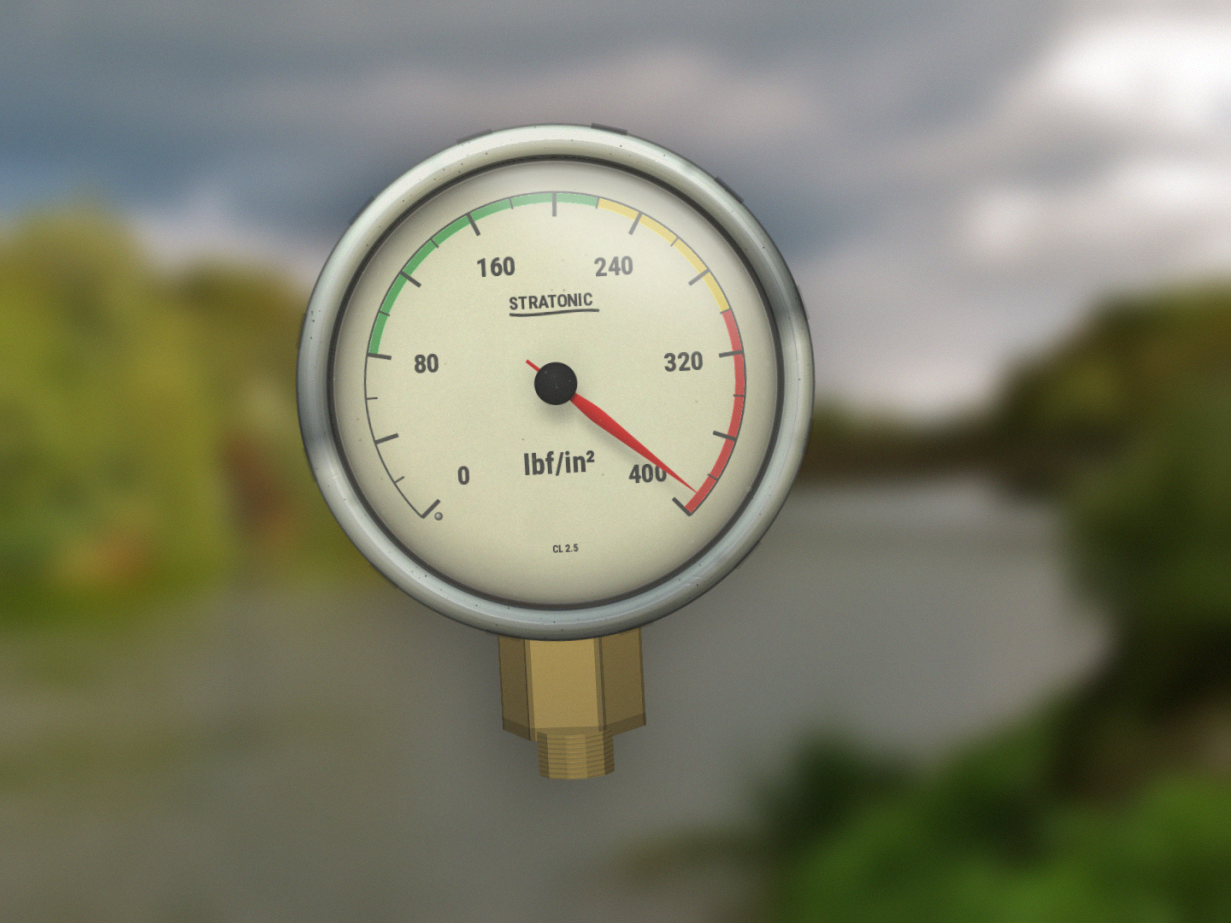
390 (psi)
